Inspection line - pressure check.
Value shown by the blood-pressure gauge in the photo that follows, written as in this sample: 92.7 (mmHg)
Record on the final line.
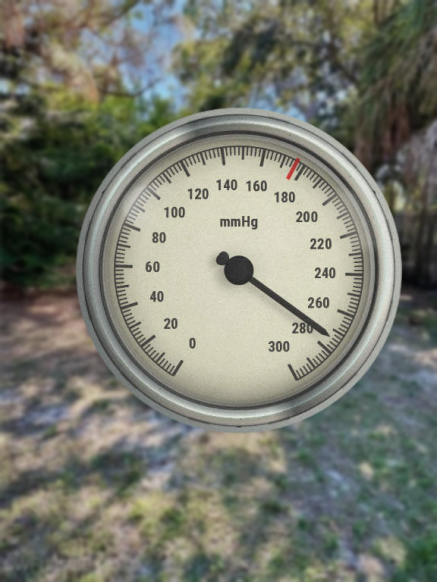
274 (mmHg)
